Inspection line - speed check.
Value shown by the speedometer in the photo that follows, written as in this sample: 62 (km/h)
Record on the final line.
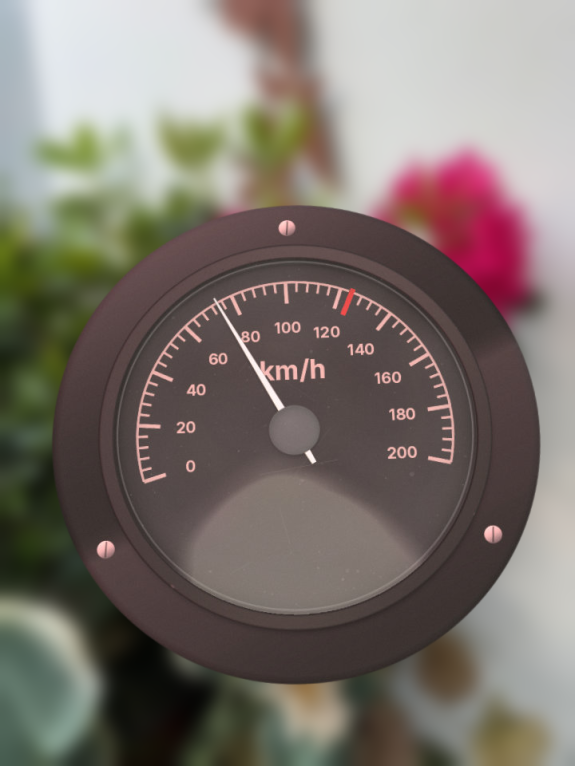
74 (km/h)
